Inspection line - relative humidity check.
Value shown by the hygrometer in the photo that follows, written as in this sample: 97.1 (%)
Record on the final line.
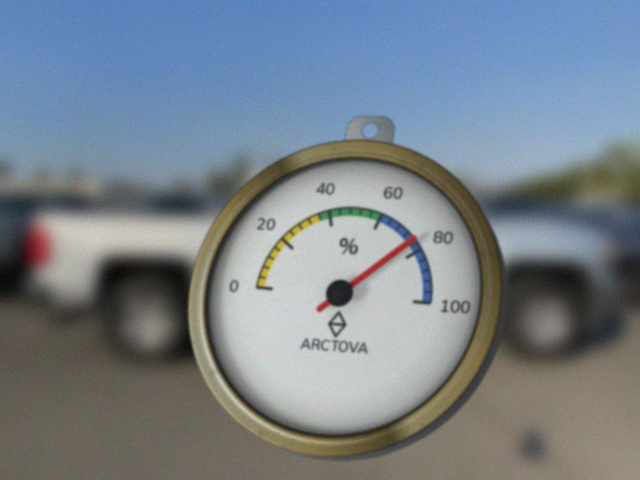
76 (%)
